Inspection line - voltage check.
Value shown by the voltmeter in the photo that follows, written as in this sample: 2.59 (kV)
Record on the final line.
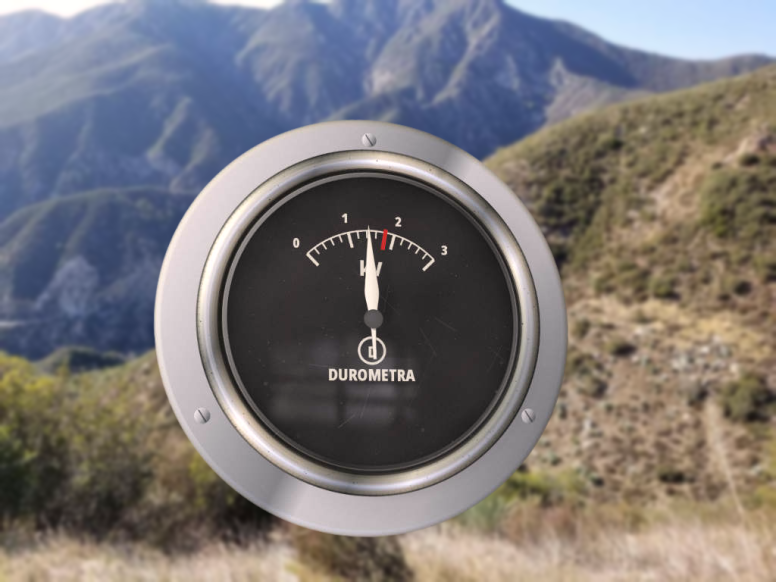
1.4 (kV)
